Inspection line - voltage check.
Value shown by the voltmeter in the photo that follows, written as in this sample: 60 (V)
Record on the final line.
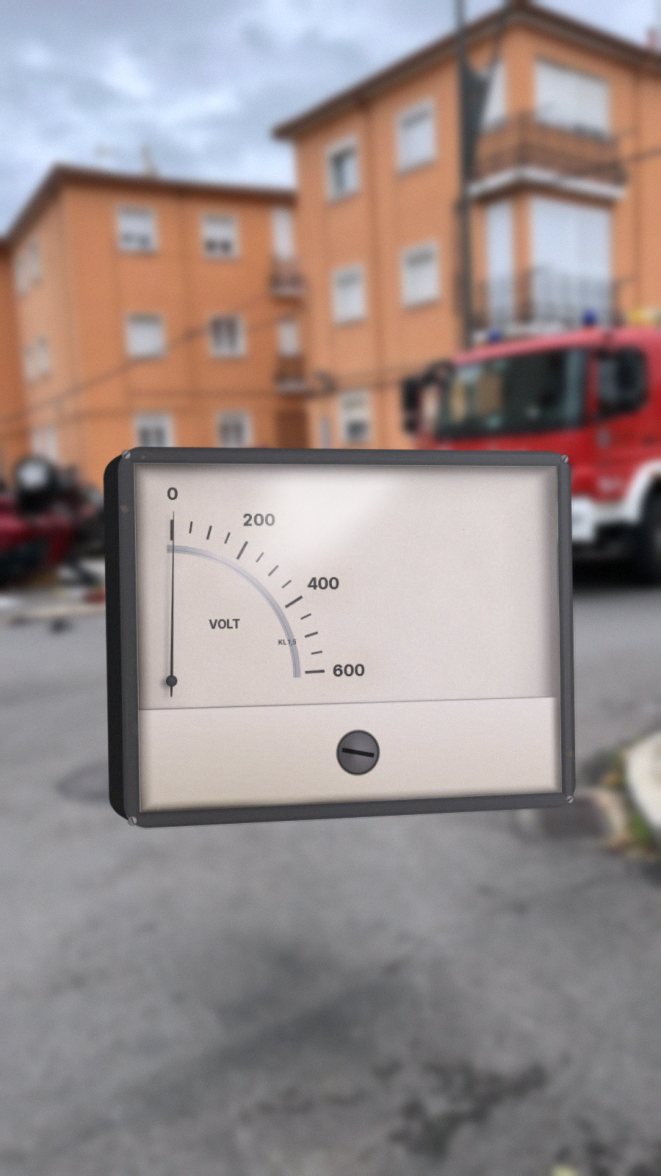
0 (V)
